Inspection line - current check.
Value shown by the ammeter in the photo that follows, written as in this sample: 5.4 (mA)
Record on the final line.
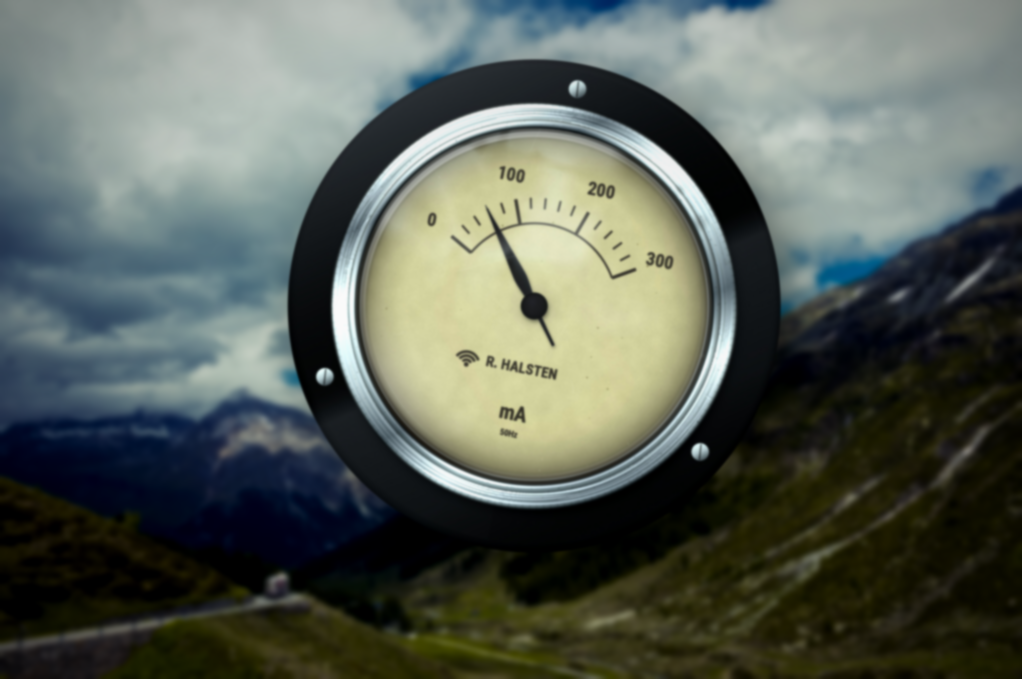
60 (mA)
